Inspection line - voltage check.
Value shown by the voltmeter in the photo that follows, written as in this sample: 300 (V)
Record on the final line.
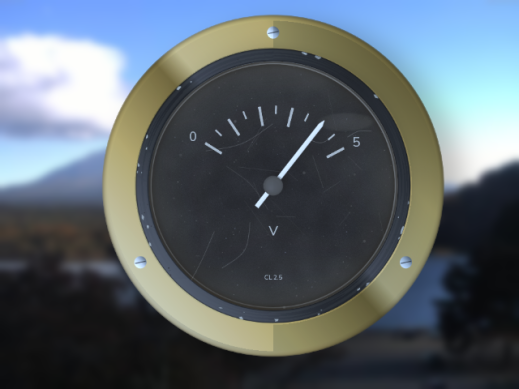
4 (V)
